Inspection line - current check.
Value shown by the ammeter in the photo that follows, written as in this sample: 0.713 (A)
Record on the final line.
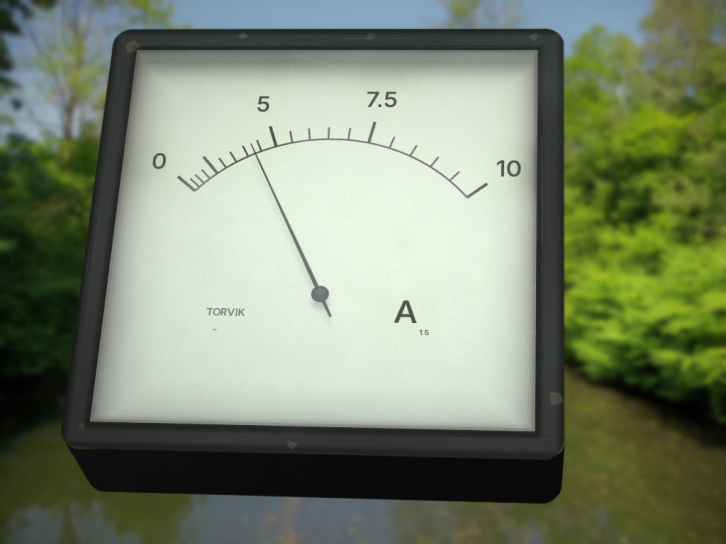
4.25 (A)
